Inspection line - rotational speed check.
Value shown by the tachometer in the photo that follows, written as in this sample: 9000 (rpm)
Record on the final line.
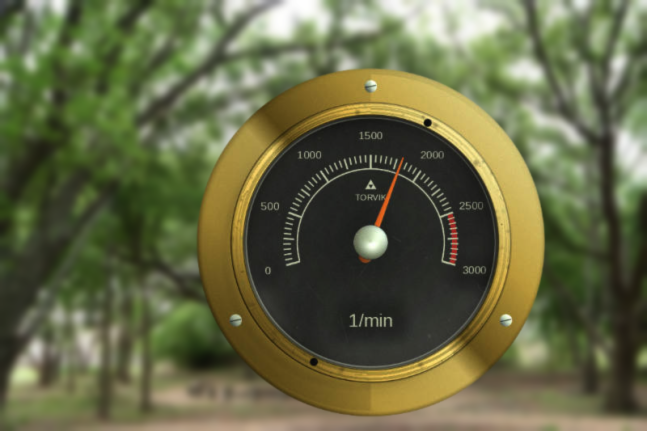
1800 (rpm)
